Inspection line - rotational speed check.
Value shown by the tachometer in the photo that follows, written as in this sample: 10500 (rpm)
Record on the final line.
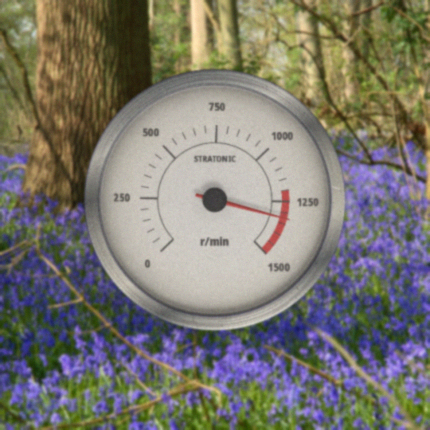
1325 (rpm)
